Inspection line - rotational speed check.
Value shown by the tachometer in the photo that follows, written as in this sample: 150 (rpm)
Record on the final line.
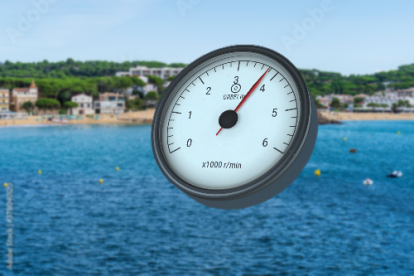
3800 (rpm)
